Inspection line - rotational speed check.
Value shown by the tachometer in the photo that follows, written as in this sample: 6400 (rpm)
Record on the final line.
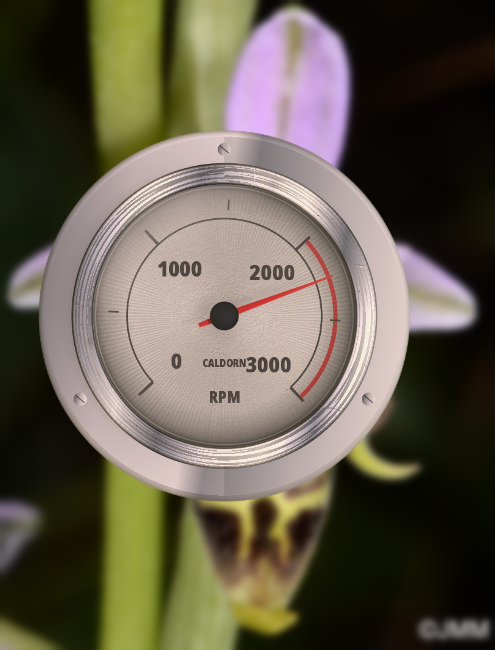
2250 (rpm)
